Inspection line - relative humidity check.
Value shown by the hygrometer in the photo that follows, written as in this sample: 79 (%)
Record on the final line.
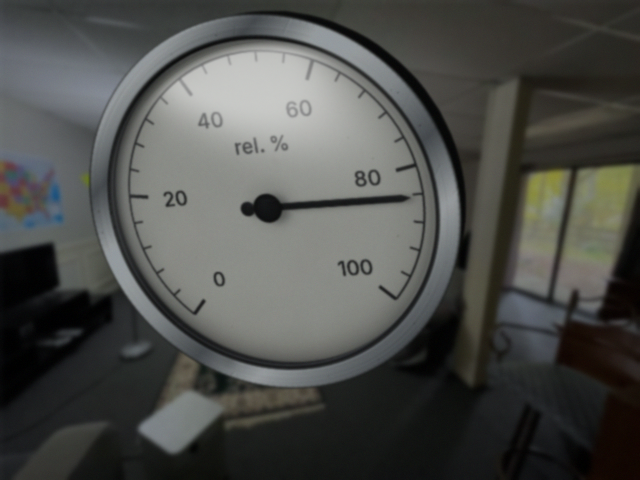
84 (%)
